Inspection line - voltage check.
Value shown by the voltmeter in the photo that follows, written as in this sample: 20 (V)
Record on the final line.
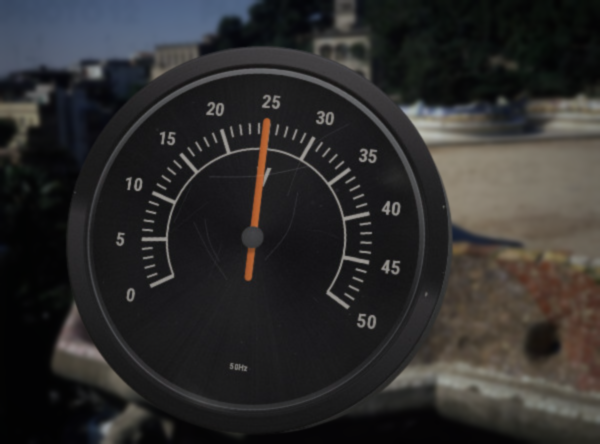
25 (V)
